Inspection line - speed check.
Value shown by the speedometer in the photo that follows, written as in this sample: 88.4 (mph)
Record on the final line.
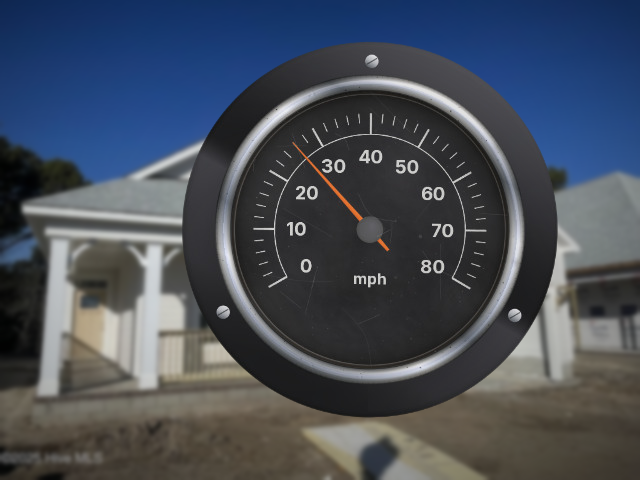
26 (mph)
